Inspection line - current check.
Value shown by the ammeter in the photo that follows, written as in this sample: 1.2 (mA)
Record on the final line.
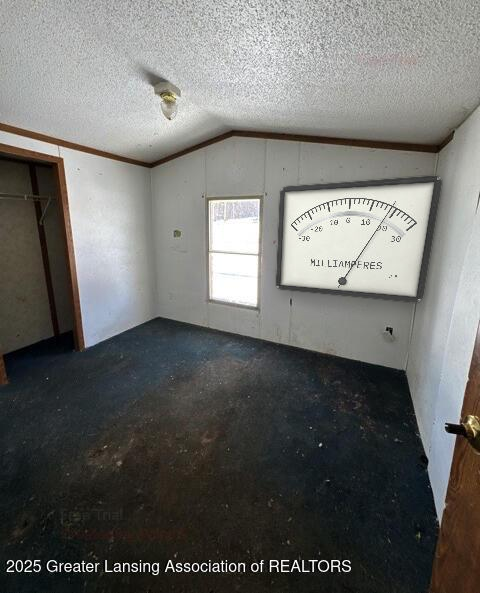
18 (mA)
